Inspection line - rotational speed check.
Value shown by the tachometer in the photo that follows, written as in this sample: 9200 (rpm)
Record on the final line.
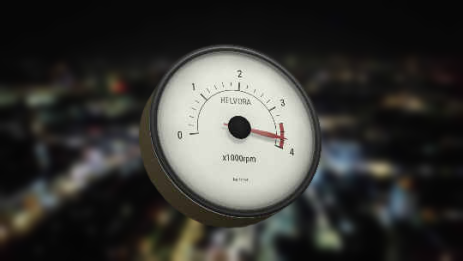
3800 (rpm)
